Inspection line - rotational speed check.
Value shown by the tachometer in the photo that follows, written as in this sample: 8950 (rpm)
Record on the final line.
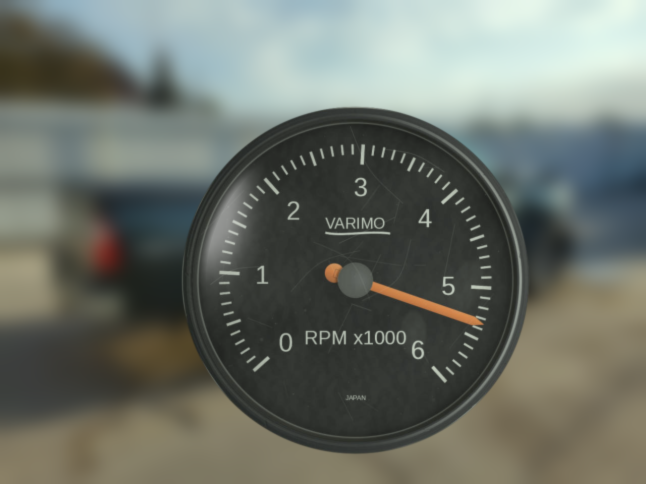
5350 (rpm)
